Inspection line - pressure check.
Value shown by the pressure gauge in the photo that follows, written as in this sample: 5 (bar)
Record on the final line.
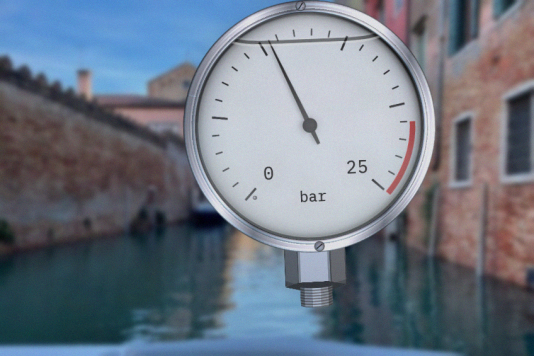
10.5 (bar)
